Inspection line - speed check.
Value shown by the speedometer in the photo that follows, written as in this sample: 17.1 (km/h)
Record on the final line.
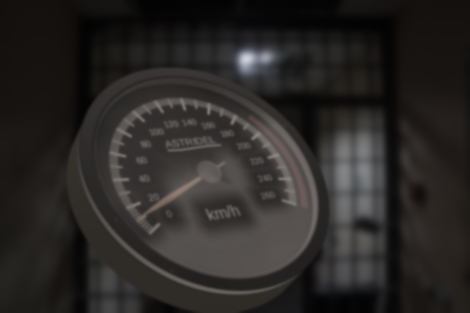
10 (km/h)
